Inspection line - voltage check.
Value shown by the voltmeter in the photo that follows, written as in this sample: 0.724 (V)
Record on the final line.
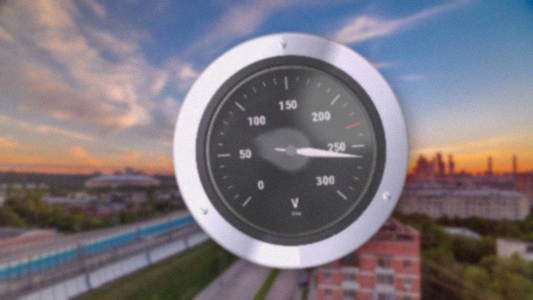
260 (V)
